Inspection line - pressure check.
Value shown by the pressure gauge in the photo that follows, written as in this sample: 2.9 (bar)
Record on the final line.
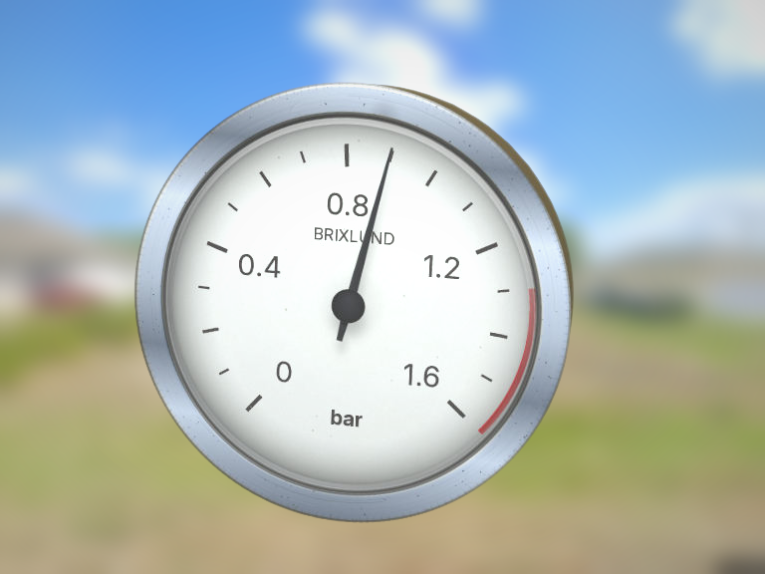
0.9 (bar)
